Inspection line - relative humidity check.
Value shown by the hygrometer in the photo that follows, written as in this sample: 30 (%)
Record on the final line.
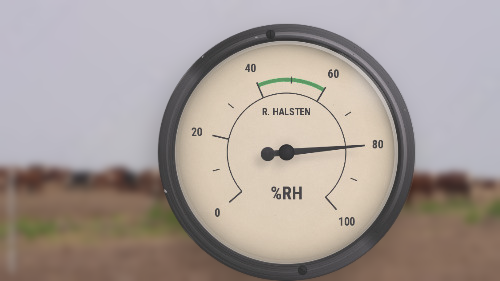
80 (%)
